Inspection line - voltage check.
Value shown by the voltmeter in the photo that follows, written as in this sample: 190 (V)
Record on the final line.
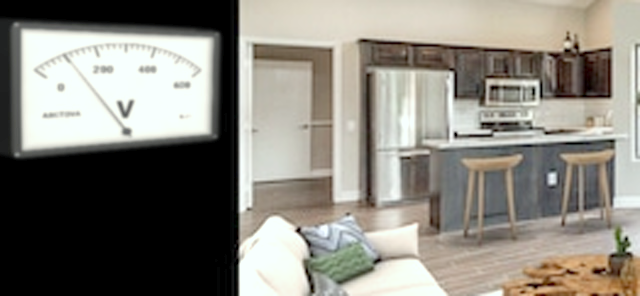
100 (V)
